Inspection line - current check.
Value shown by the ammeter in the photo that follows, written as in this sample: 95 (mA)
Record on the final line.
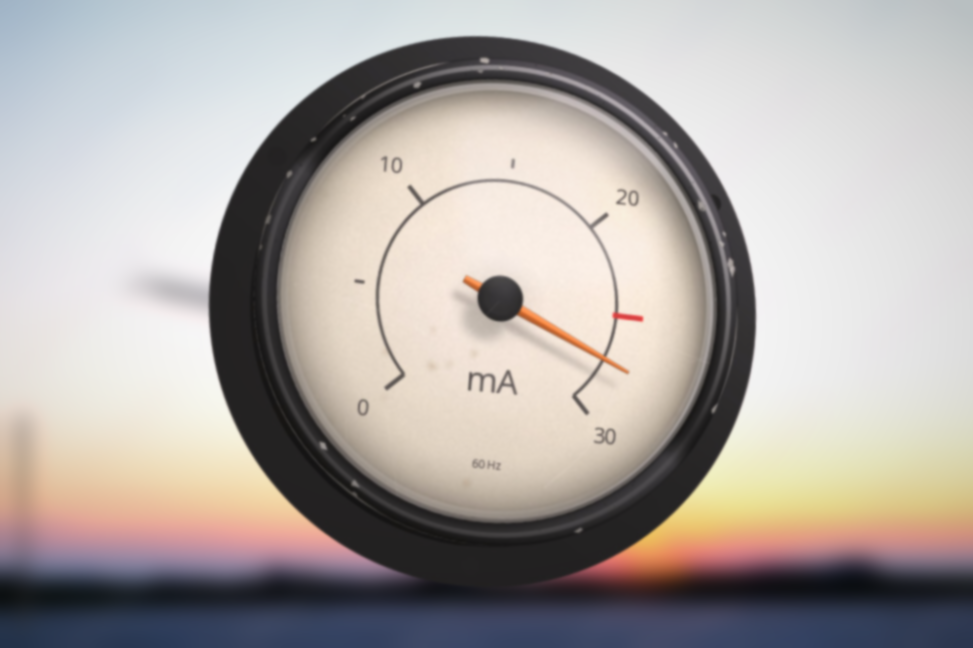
27.5 (mA)
